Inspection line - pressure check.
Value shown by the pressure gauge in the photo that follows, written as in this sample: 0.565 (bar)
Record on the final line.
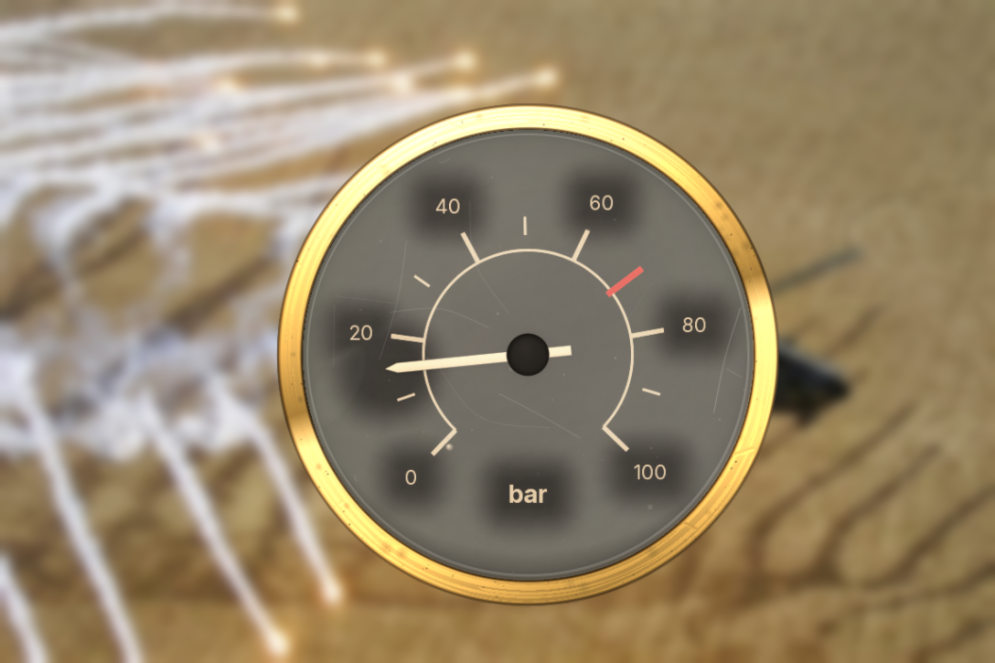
15 (bar)
